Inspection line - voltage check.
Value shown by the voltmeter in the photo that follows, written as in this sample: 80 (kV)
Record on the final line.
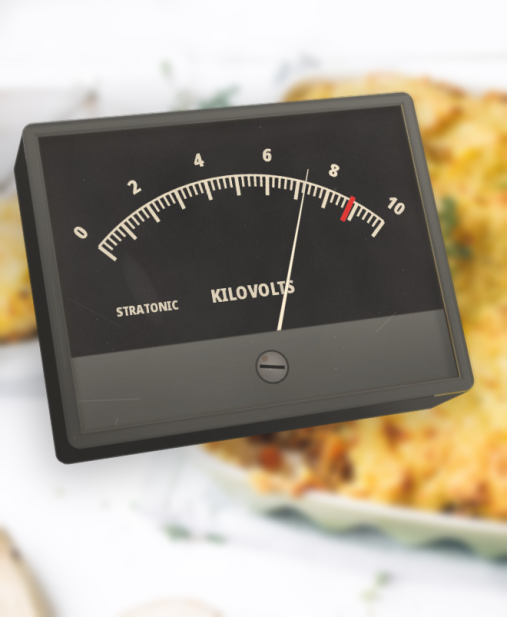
7.2 (kV)
